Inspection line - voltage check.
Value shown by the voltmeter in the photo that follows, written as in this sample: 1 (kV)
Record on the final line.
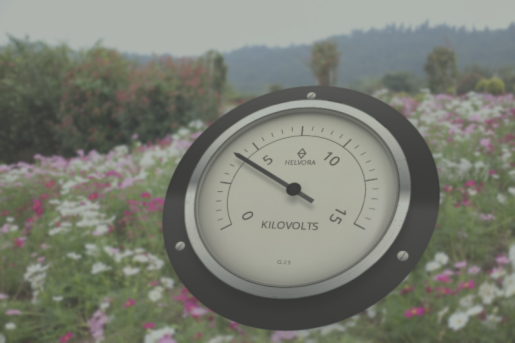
4 (kV)
